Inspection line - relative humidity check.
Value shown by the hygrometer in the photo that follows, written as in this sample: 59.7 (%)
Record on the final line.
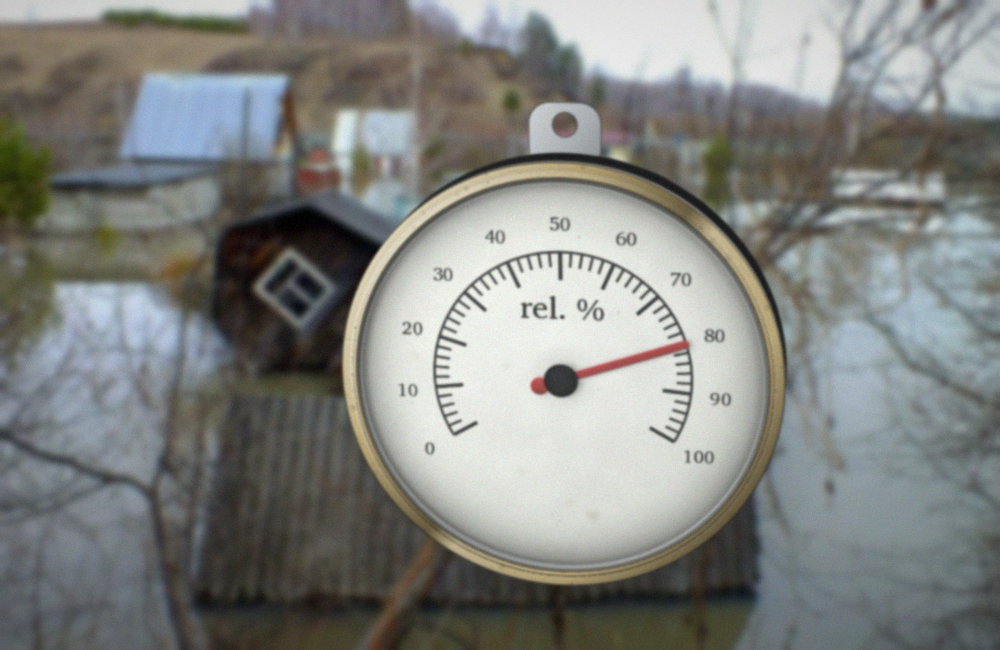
80 (%)
